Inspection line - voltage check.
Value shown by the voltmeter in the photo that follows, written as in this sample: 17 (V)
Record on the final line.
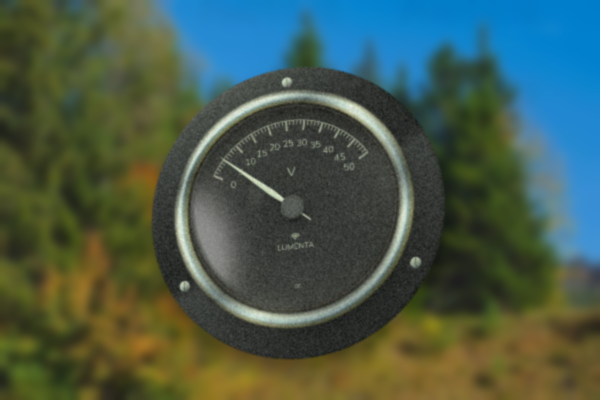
5 (V)
